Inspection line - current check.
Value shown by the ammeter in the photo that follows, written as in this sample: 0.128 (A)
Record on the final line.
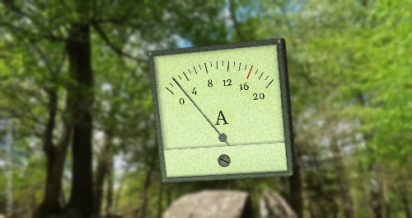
2 (A)
